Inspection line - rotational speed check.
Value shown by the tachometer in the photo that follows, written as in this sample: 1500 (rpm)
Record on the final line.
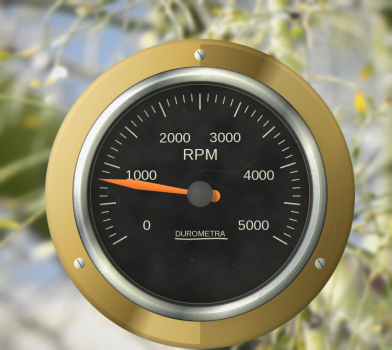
800 (rpm)
